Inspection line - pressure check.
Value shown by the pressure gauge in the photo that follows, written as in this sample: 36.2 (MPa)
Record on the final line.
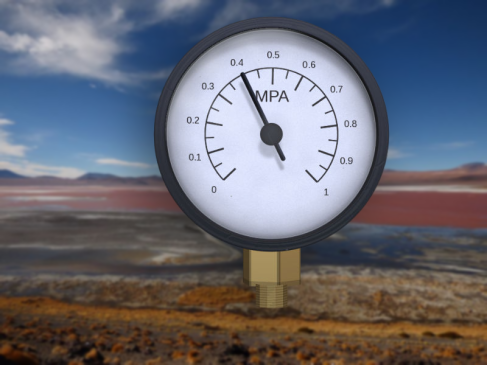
0.4 (MPa)
